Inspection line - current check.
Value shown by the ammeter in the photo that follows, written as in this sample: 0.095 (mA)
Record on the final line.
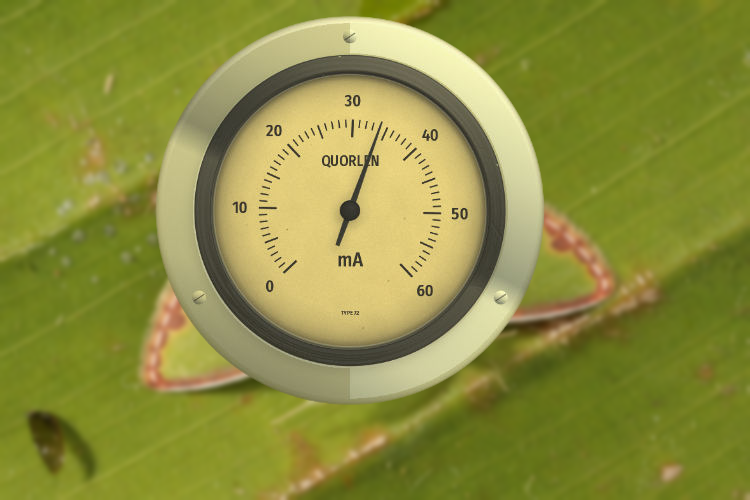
34 (mA)
